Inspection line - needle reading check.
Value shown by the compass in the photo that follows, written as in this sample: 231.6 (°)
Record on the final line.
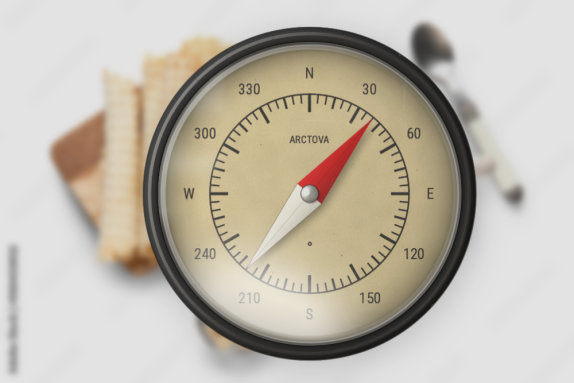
40 (°)
